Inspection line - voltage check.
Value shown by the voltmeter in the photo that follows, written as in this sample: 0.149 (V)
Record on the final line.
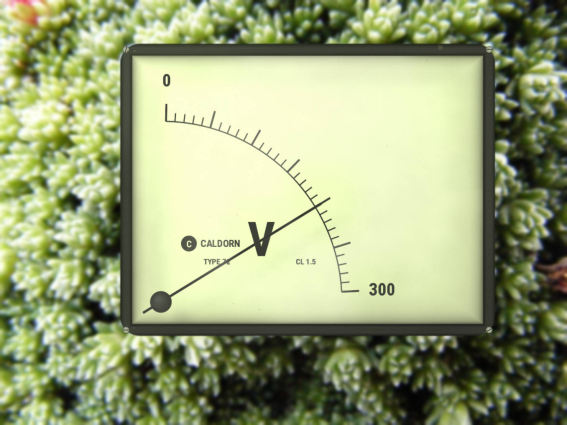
200 (V)
